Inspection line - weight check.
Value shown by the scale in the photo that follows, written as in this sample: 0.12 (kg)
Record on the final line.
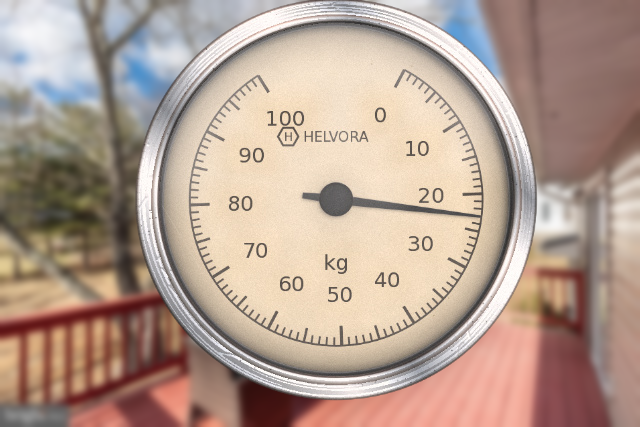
23 (kg)
